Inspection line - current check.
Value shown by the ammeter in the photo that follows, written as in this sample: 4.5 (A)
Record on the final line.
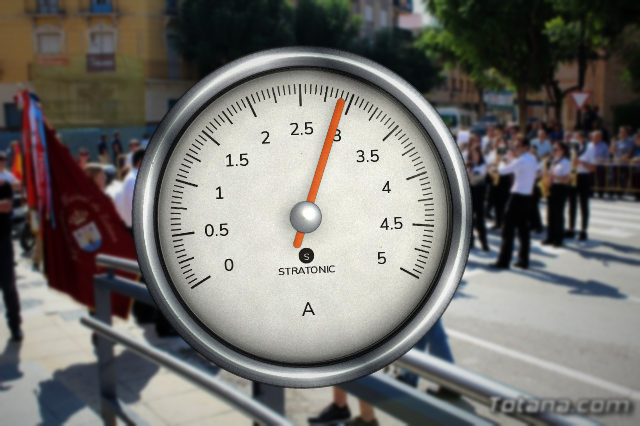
2.9 (A)
